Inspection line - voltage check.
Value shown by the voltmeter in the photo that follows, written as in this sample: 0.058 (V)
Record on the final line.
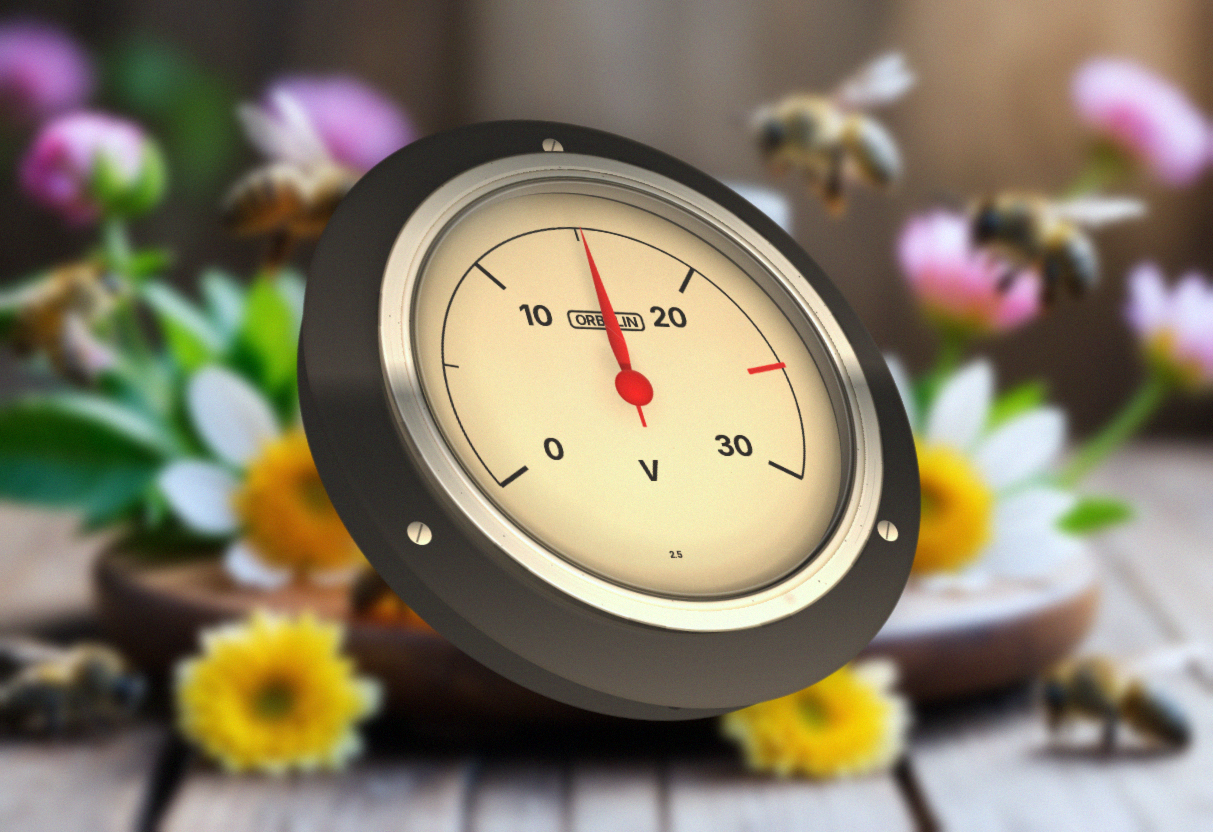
15 (V)
